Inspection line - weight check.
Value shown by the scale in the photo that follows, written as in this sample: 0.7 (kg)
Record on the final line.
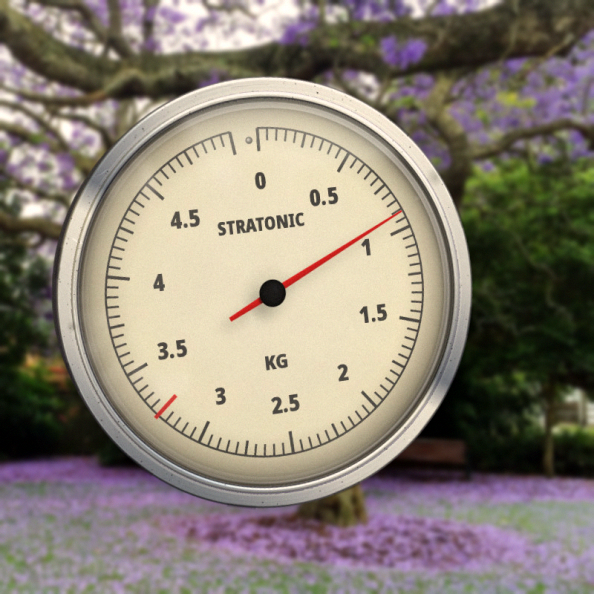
0.9 (kg)
